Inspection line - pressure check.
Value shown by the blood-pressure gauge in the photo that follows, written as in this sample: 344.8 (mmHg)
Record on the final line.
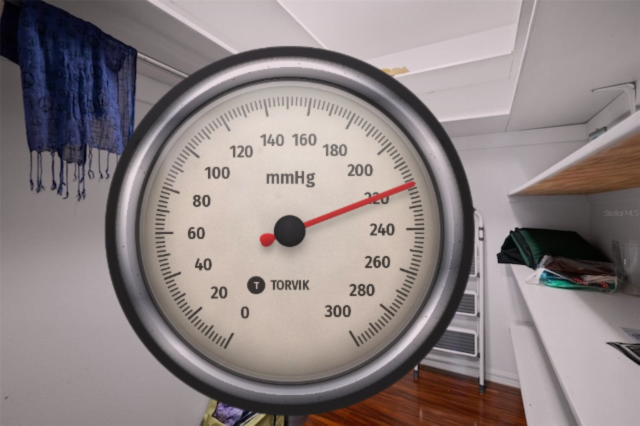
220 (mmHg)
